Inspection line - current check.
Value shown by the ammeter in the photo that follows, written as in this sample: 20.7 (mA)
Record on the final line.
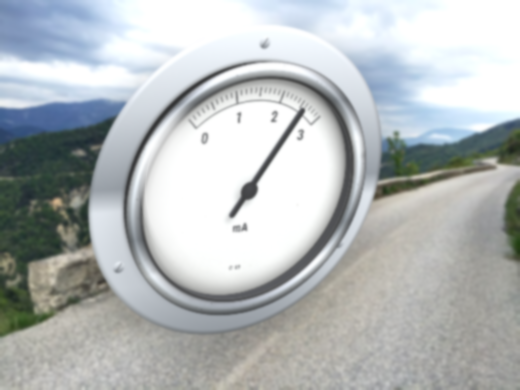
2.5 (mA)
